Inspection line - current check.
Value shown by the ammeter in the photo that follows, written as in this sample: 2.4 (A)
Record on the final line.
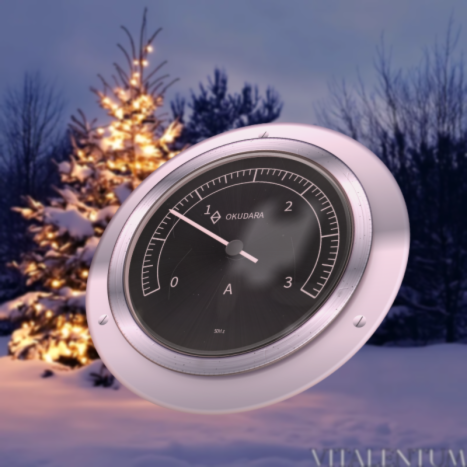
0.75 (A)
